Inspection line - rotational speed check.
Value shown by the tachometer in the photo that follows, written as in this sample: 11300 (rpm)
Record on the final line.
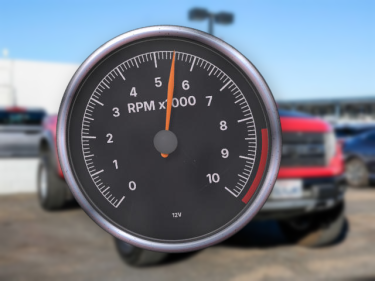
5500 (rpm)
